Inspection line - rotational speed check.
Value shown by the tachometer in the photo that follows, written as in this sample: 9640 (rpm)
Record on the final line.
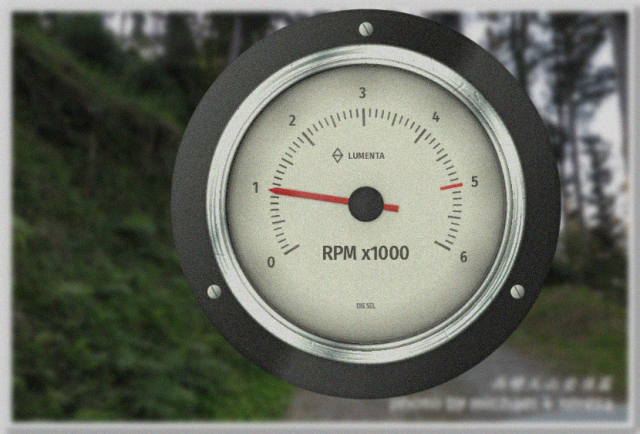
1000 (rpm)
